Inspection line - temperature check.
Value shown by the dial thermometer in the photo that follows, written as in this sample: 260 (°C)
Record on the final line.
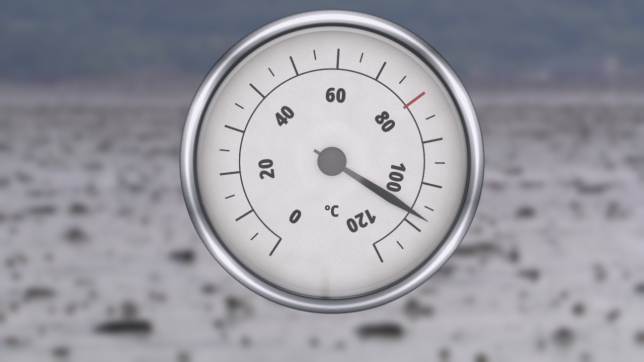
107.5 (°C)
